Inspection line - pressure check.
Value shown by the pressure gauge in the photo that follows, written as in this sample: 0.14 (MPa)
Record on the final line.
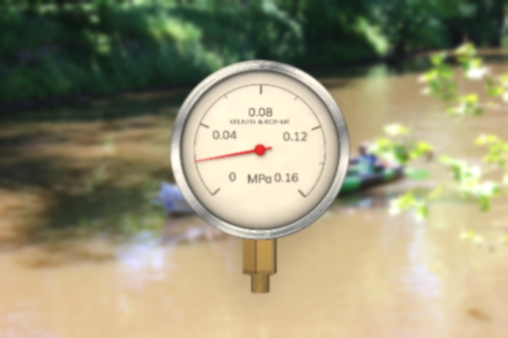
0.02 (MPa)
